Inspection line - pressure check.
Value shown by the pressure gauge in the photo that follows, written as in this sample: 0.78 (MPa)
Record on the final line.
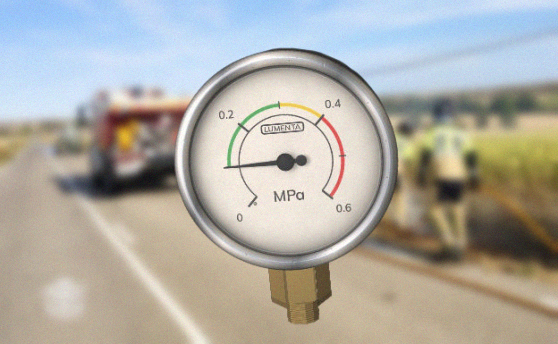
0.1 (MPa)
